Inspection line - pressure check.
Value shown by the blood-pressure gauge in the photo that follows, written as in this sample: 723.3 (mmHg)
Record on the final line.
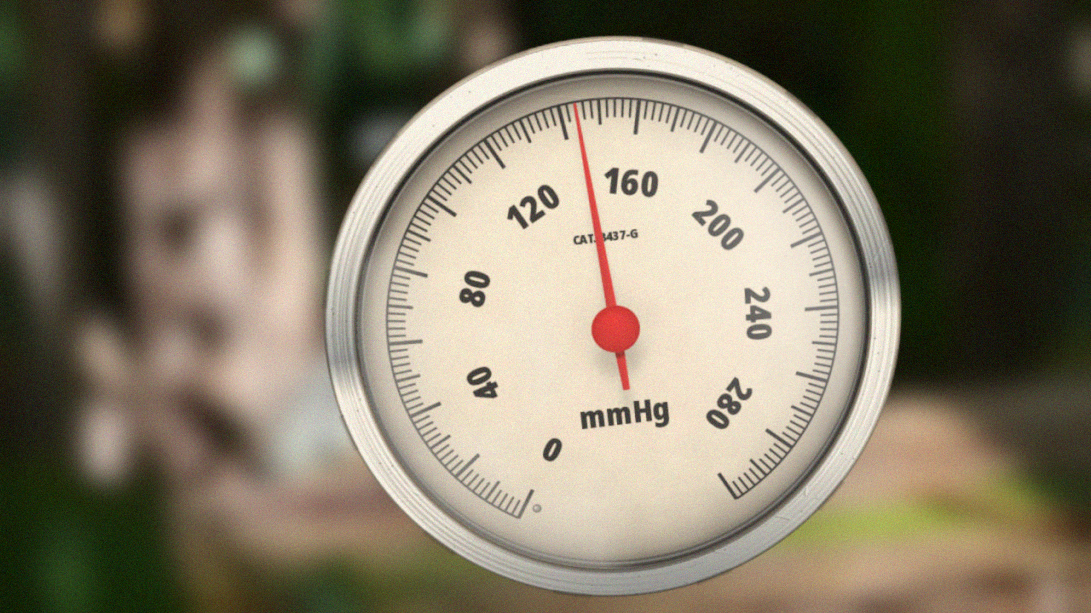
144 (mmHg)
